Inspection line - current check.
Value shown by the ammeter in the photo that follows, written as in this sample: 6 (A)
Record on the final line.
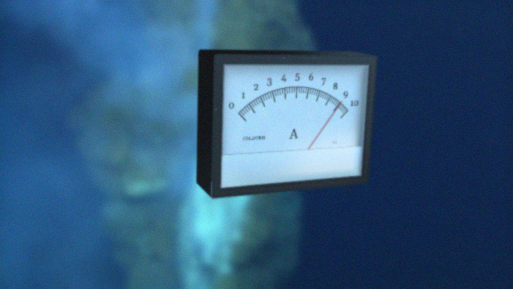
9 (A)
